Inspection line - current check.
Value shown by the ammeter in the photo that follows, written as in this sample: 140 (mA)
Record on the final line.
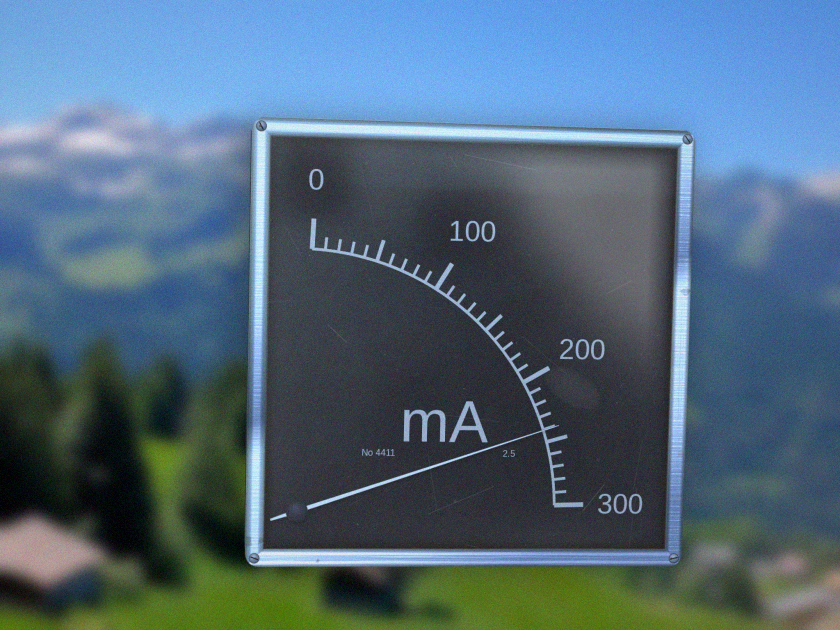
240 (mA)
